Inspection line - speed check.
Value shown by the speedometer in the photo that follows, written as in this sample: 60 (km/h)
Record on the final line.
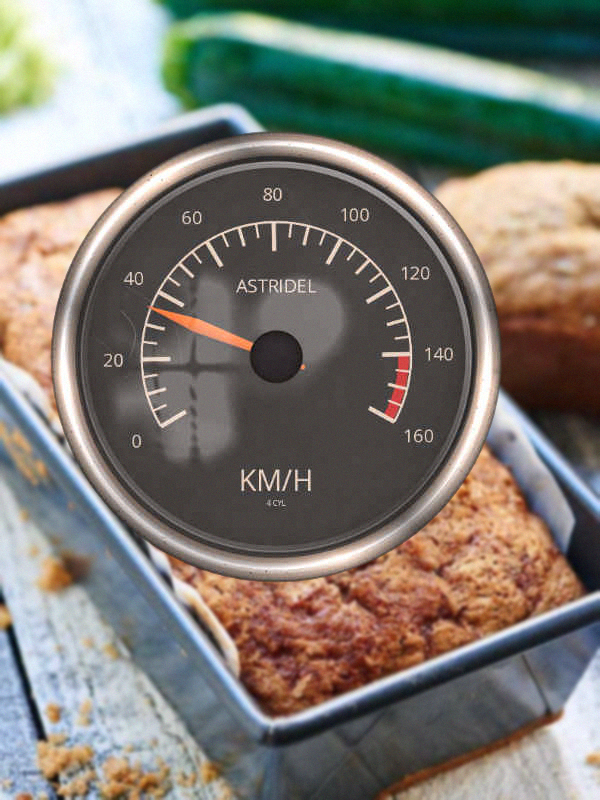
35 (km/h)
